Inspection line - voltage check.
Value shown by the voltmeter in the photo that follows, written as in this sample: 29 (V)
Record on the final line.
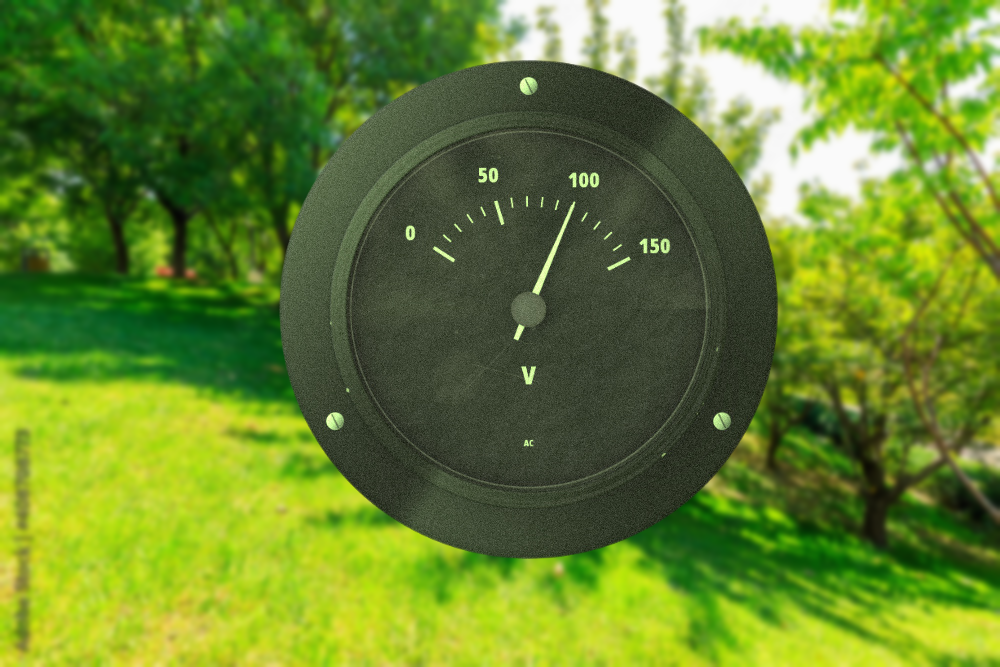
100 (V)
